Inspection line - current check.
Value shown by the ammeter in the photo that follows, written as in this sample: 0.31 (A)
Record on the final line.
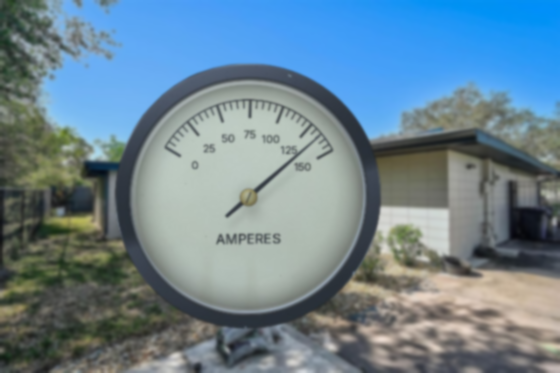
135 (A)
